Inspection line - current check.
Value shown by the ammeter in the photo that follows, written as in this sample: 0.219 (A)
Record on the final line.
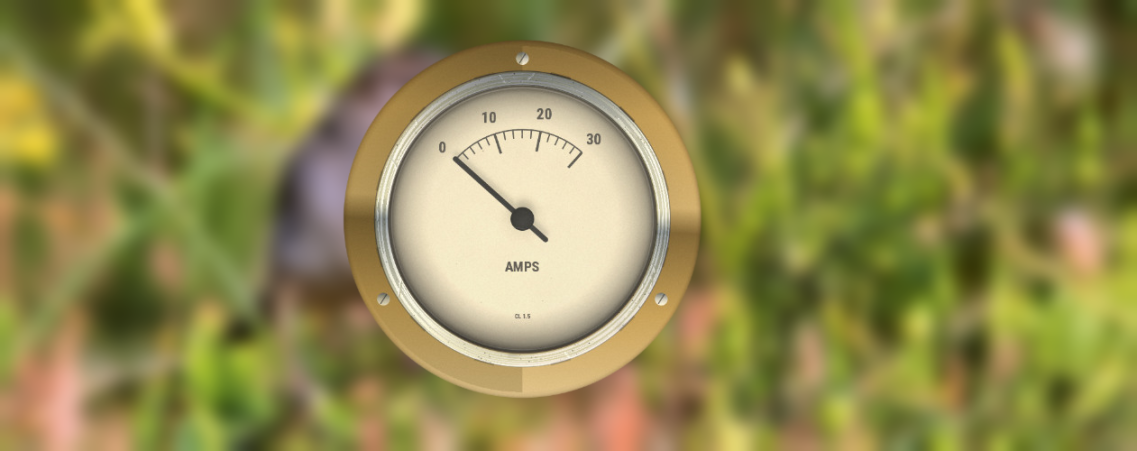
0 (A)
